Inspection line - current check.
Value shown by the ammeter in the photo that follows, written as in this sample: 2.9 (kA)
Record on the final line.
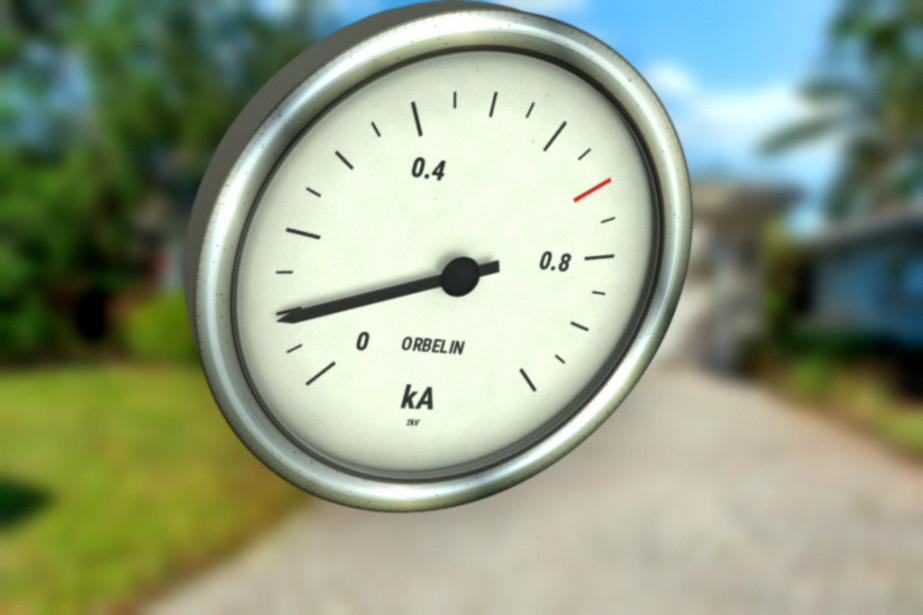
0.1 (kA)
